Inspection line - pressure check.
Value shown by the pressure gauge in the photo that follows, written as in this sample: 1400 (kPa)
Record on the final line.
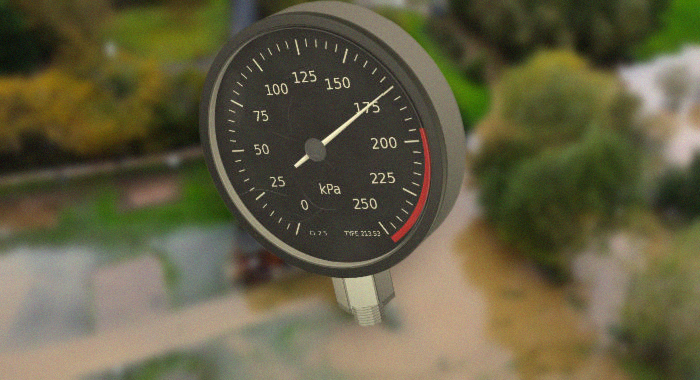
175 (kPa)
